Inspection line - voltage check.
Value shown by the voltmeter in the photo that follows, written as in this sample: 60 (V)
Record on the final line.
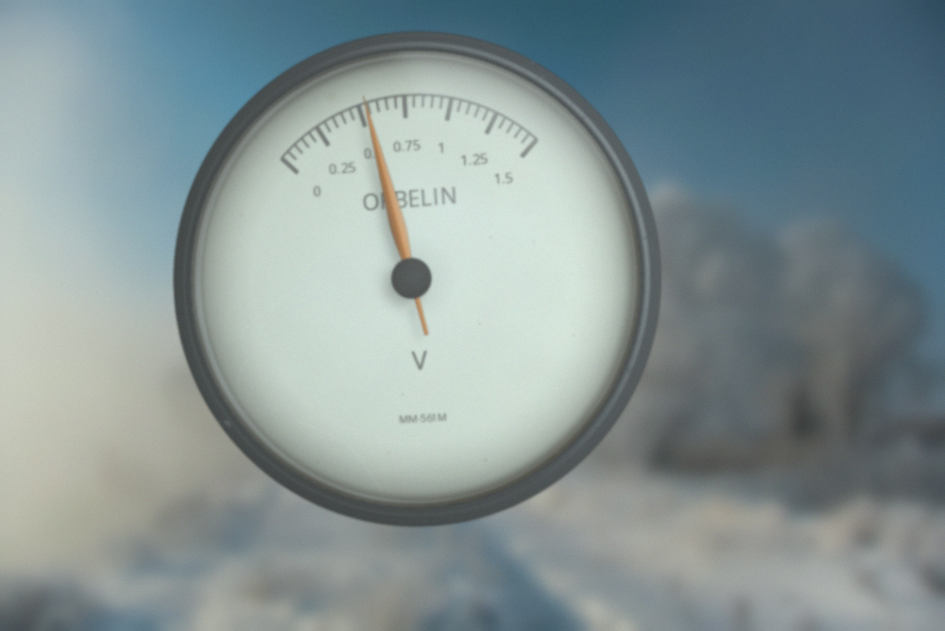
0.55 (V)
